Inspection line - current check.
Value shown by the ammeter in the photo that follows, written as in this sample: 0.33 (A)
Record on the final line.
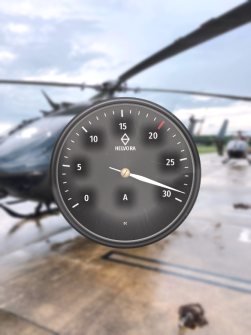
29 (A)
